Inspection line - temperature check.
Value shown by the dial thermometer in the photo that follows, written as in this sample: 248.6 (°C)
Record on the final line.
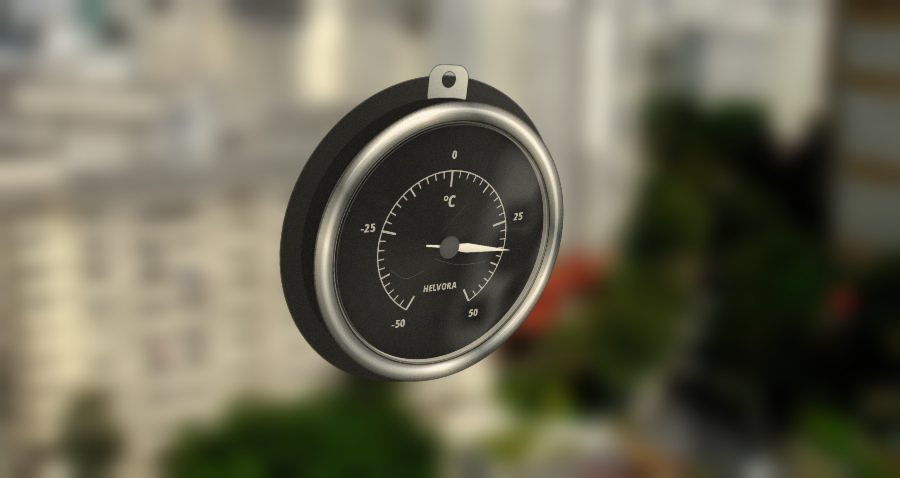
32.5 (°C)
